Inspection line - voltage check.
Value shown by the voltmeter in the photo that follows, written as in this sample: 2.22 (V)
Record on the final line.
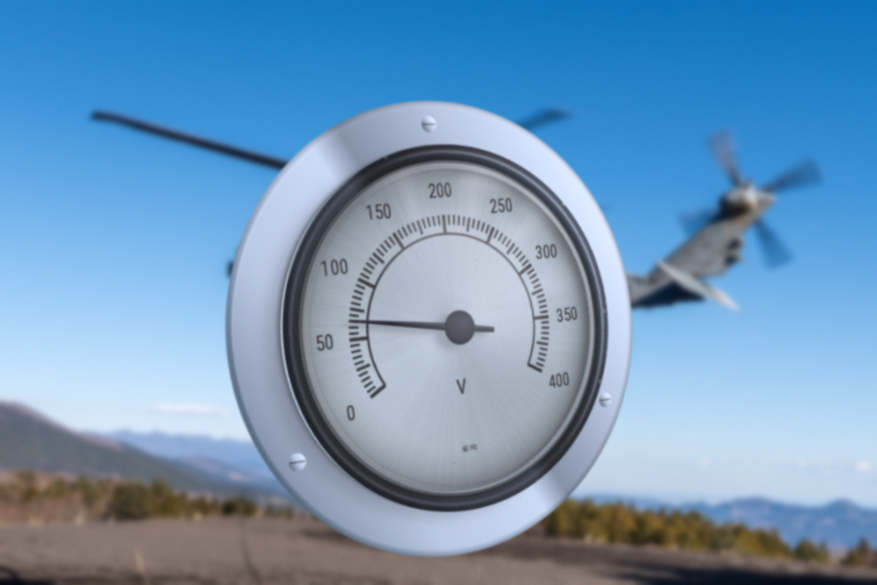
65 (V)
